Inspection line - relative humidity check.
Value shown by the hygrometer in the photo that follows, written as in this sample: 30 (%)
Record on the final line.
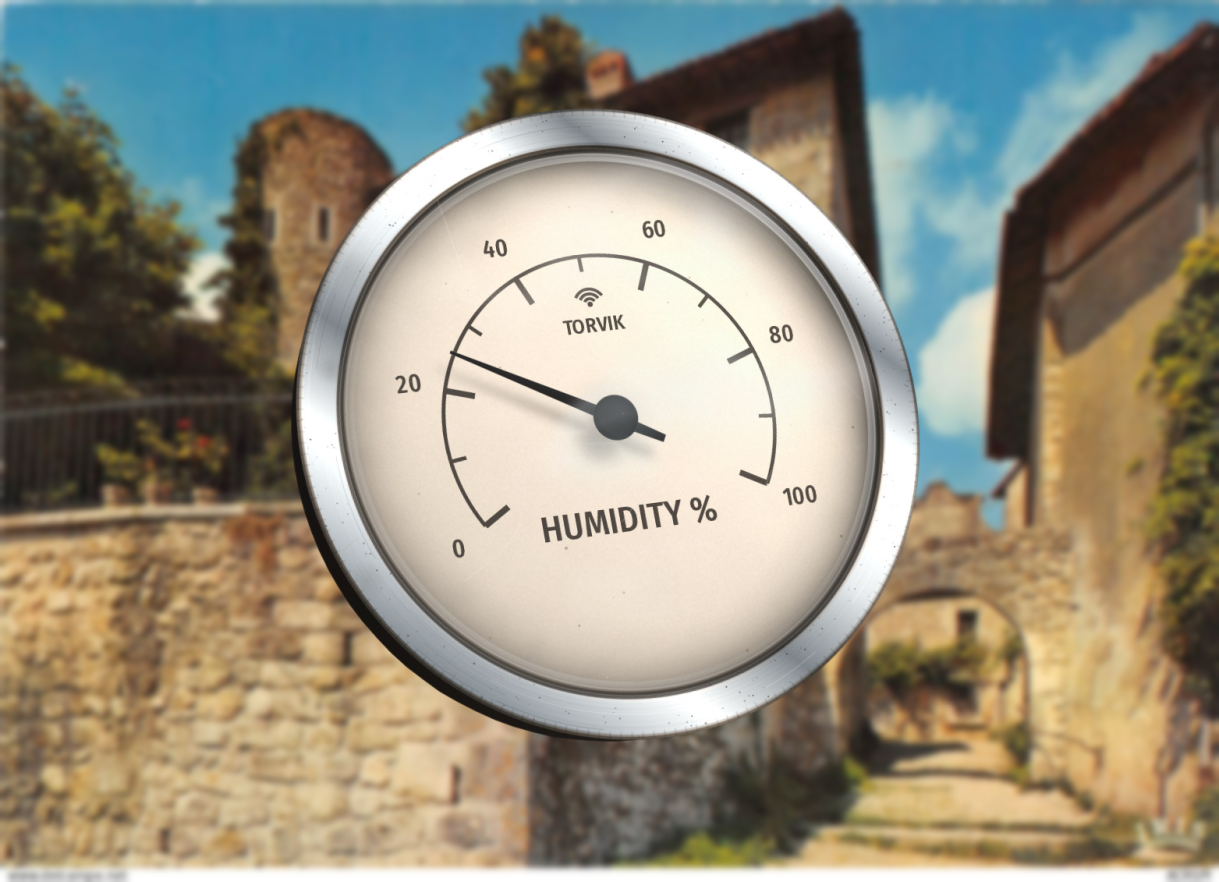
25 (%)
